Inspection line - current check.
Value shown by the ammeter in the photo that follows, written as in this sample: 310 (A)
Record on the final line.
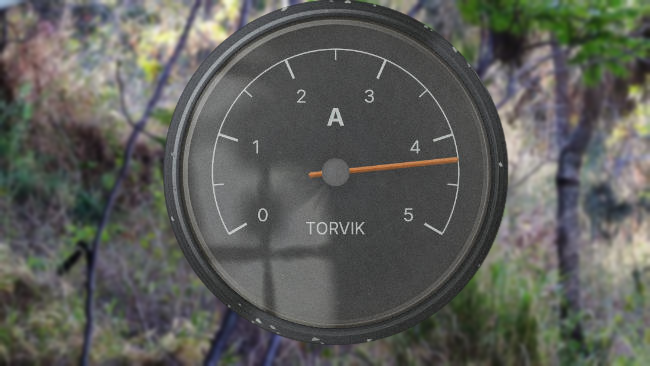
4.25 (A)
